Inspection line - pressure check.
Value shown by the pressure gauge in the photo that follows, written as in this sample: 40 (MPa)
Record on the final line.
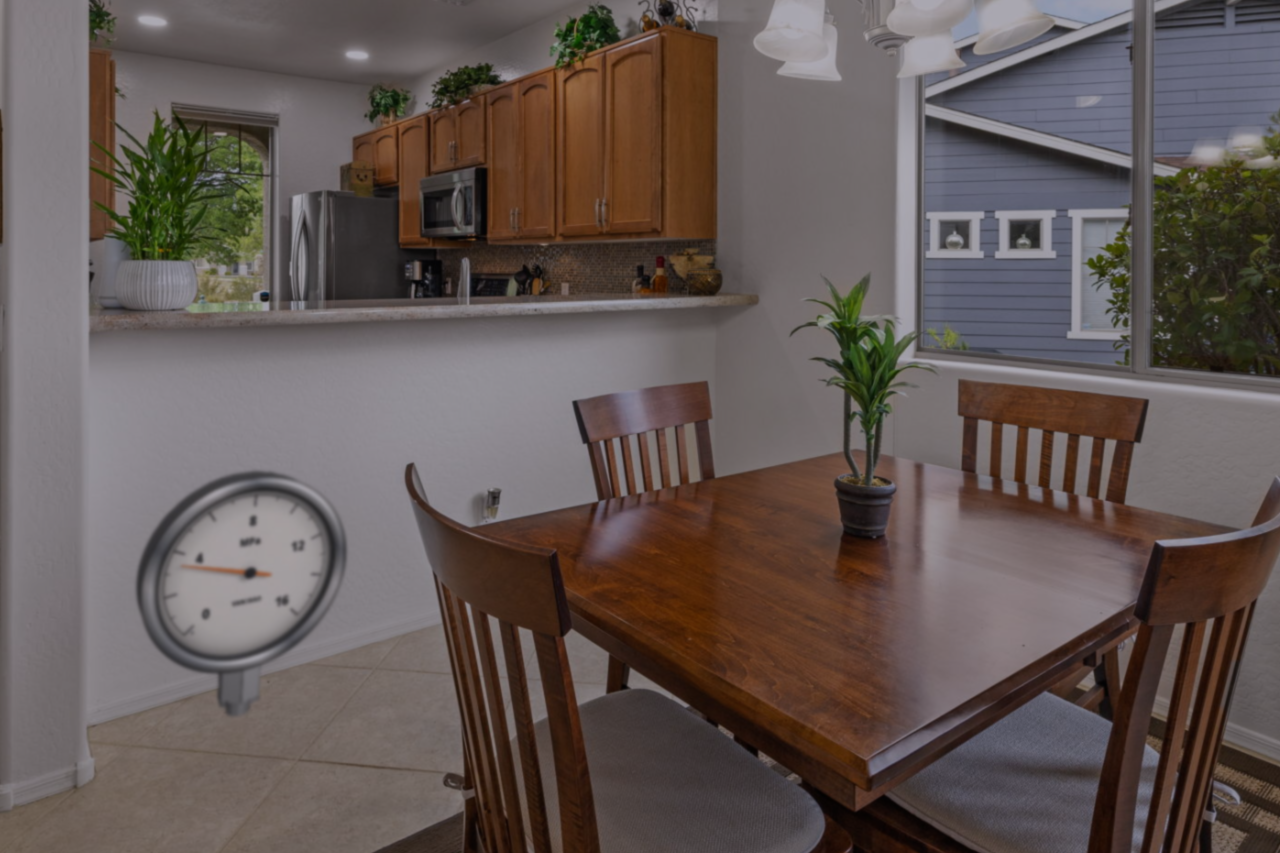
3.5 (MPa)
